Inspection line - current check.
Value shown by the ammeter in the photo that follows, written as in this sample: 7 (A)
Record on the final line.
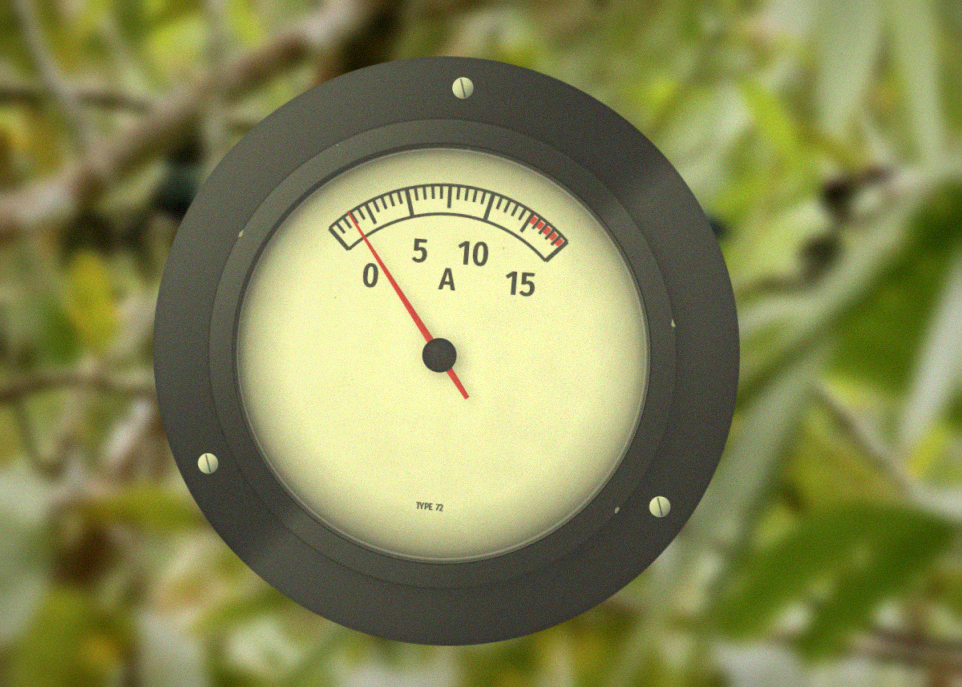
1.5 (A)
